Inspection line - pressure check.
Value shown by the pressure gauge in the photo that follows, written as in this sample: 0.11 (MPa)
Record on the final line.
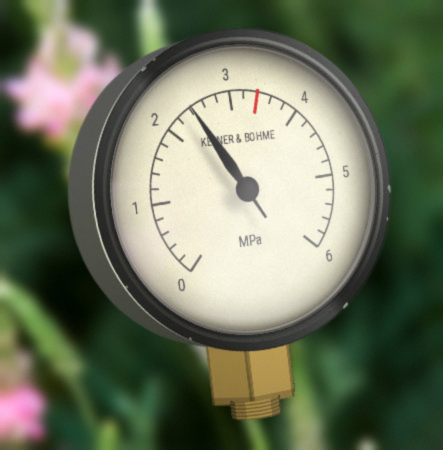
2.4 (MPa)
